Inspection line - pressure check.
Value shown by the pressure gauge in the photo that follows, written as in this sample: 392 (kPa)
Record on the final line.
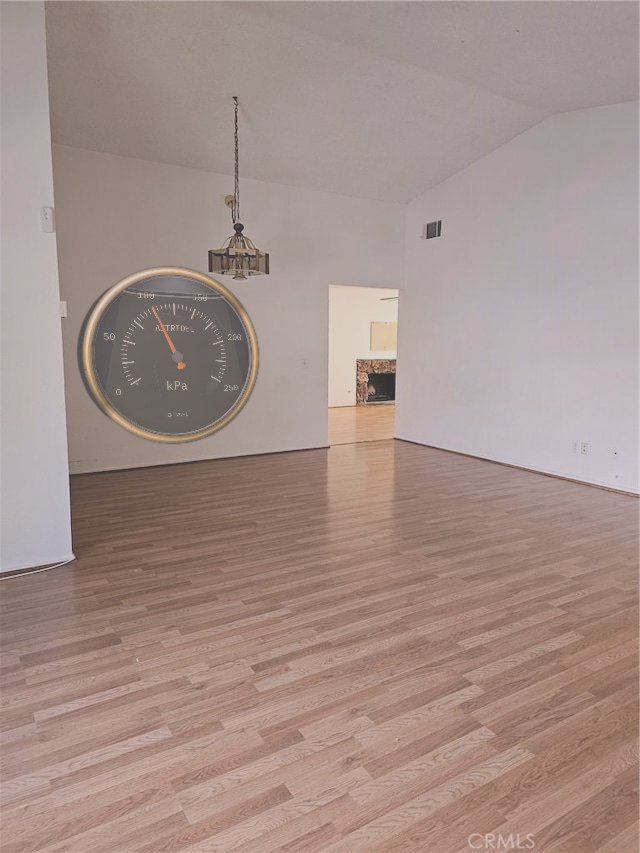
100 (kPa)
